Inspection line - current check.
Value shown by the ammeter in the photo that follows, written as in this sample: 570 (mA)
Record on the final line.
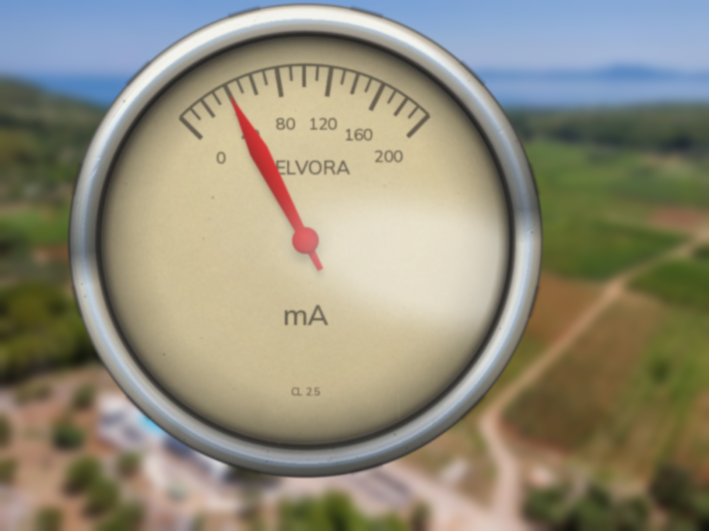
40 (mA)
